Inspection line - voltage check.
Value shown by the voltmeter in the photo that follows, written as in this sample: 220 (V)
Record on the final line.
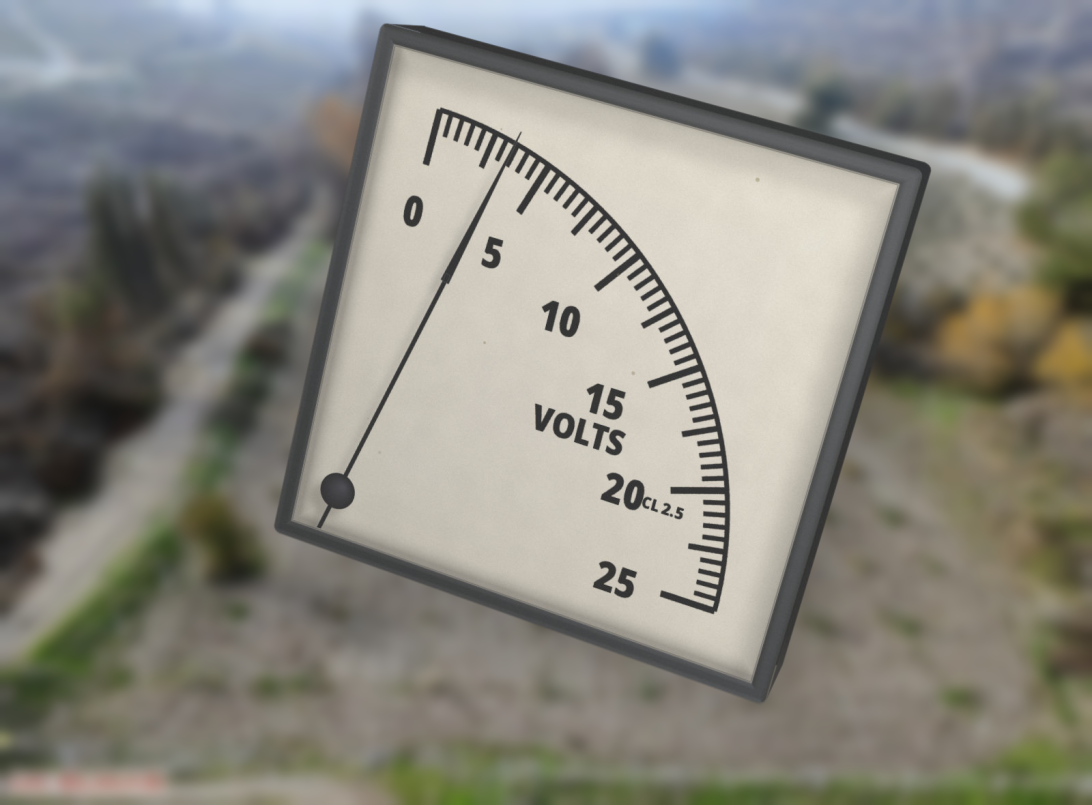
3.5 (V)
